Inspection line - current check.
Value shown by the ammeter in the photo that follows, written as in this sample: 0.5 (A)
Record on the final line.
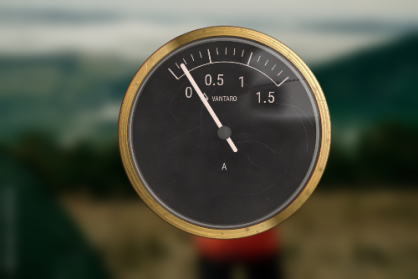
0.15 (A)
